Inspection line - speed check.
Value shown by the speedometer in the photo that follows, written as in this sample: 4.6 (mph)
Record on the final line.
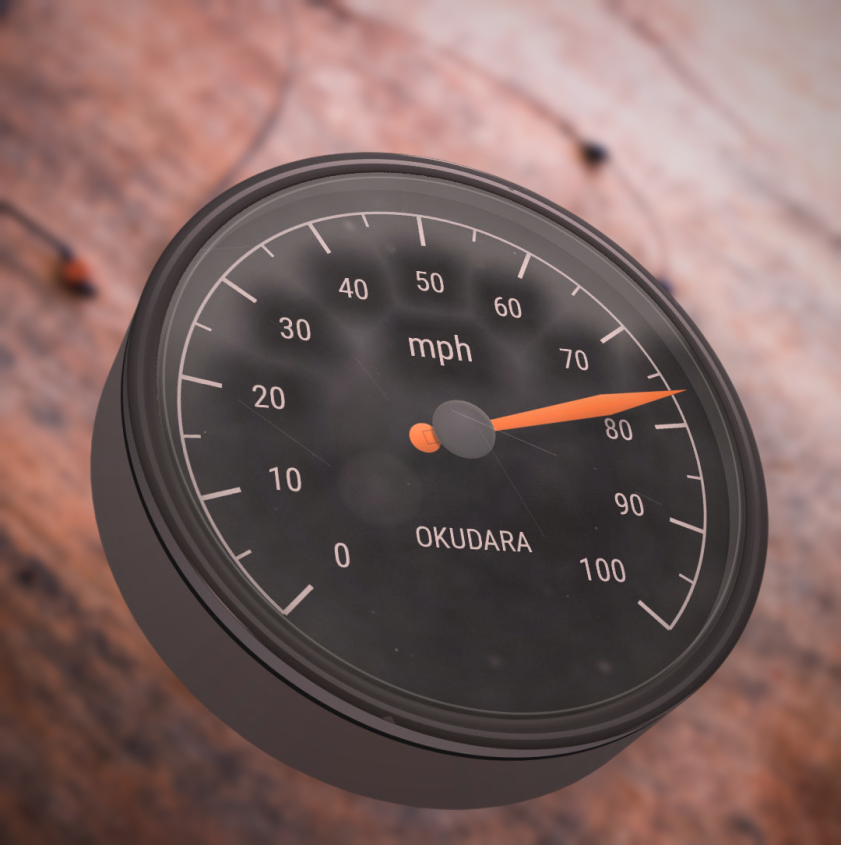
77.5 (mph)
